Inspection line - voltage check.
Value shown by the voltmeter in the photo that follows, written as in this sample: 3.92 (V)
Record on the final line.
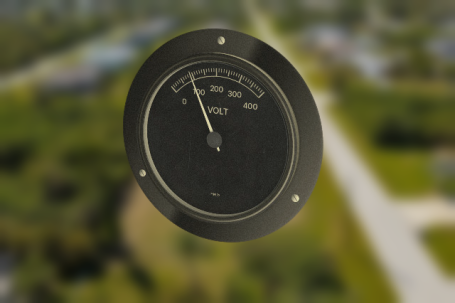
100 (V)
